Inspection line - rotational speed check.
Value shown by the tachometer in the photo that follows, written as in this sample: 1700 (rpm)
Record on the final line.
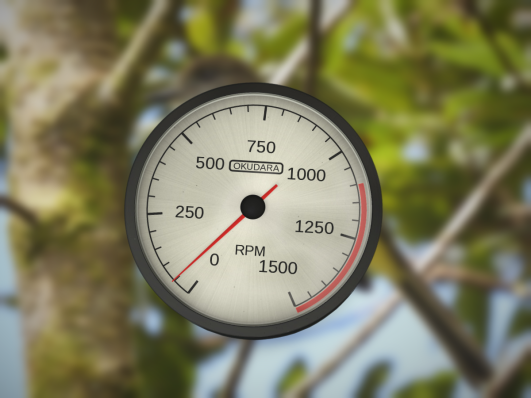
50 (rpm)
